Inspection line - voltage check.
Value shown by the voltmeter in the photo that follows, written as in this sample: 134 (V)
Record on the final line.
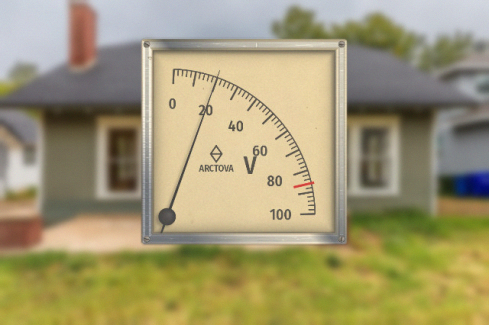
20 (V)
